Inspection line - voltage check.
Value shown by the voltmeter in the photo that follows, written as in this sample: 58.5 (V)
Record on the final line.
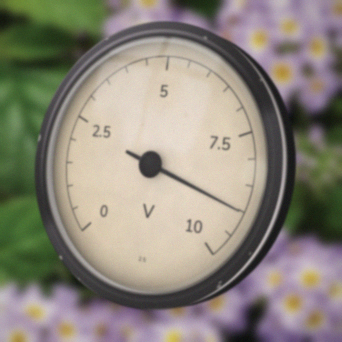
9 (V)
